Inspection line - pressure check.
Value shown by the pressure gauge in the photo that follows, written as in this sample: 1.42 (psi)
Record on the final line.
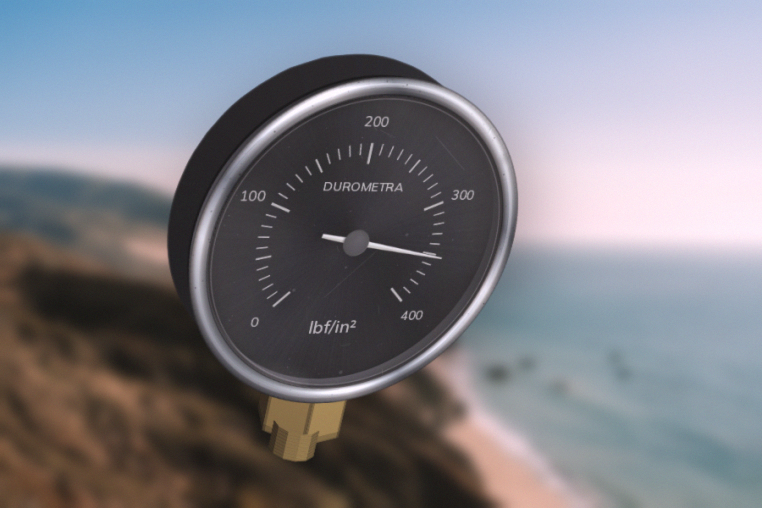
350 (psi)
